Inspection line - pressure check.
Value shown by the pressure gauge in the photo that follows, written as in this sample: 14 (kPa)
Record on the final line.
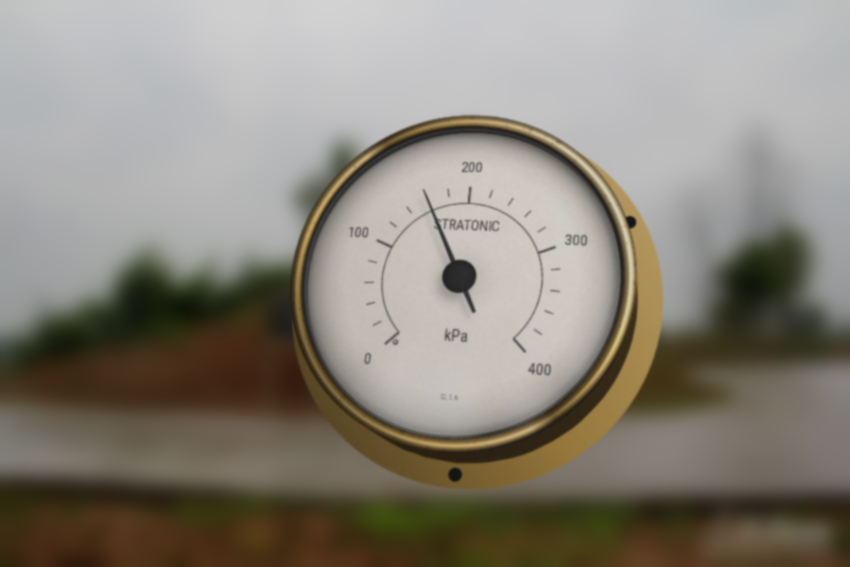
160 (kPa)
